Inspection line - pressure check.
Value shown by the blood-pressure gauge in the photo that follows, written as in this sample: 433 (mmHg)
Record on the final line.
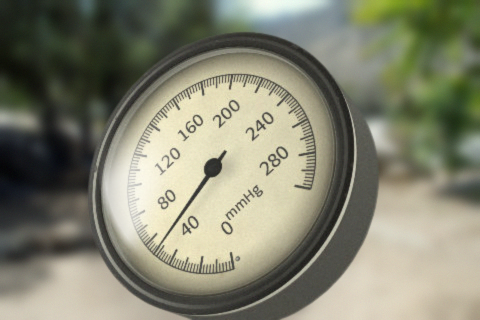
50 (mmHg)
